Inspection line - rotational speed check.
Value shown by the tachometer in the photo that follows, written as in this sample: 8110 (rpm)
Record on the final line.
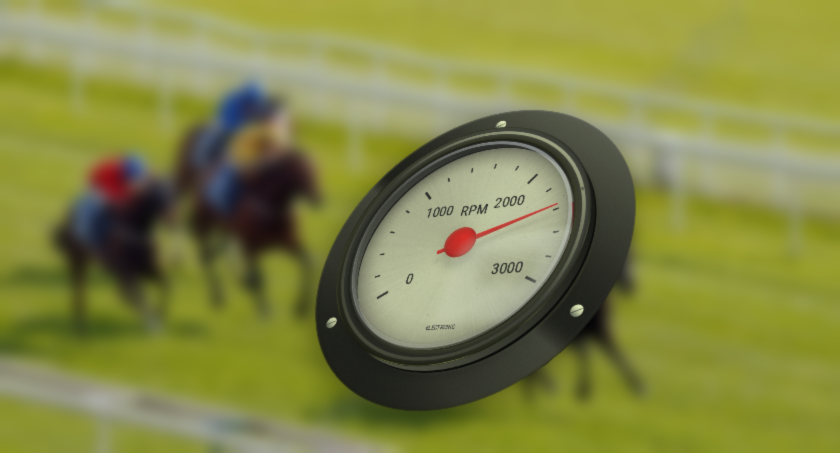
2400 (rpm)
